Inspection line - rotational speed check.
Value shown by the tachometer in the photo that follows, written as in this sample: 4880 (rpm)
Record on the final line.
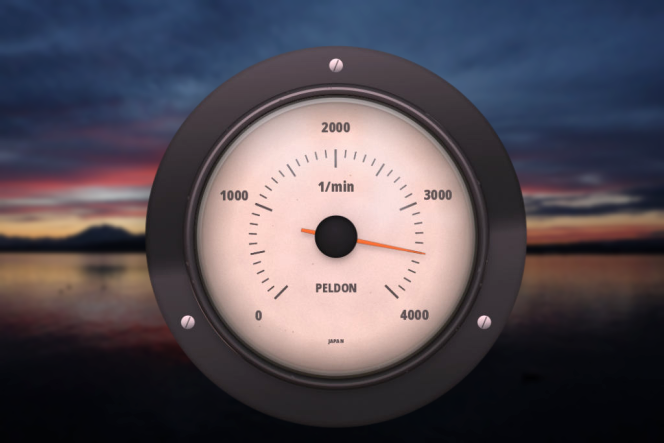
3500 (rpm)
